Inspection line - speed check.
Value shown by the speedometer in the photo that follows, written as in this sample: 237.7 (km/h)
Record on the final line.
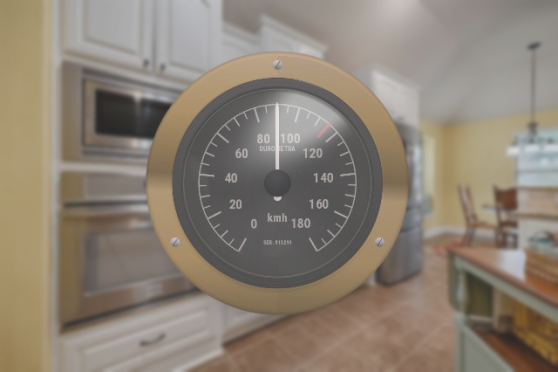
90 (km/h)
